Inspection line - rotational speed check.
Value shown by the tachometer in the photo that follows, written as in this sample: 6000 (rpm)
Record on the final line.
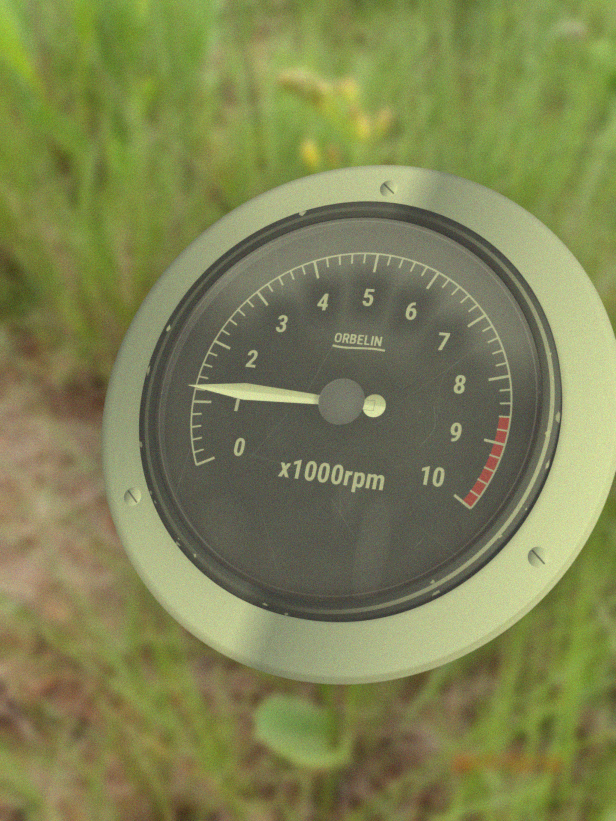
1200 (rpm)
